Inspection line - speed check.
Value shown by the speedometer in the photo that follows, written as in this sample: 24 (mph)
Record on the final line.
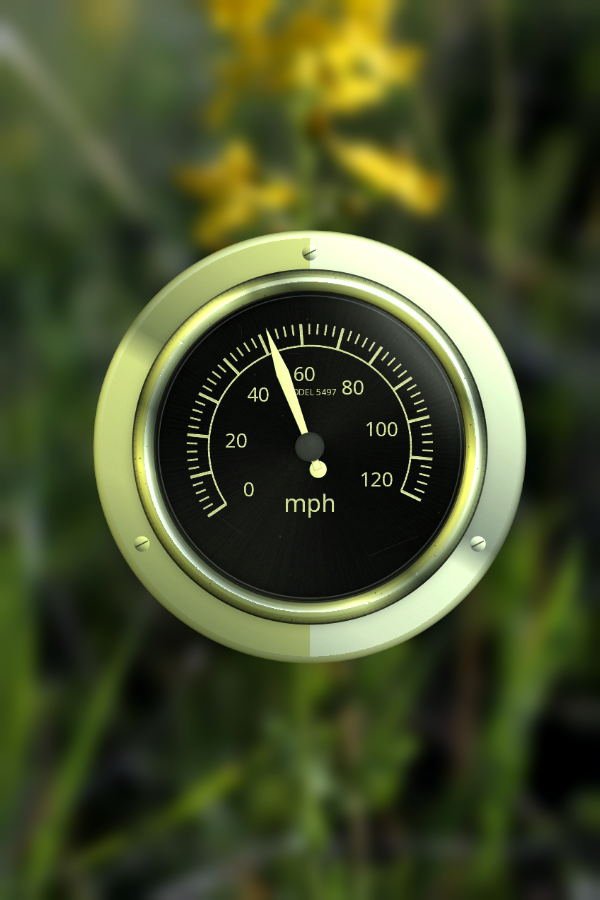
52 (mph)
